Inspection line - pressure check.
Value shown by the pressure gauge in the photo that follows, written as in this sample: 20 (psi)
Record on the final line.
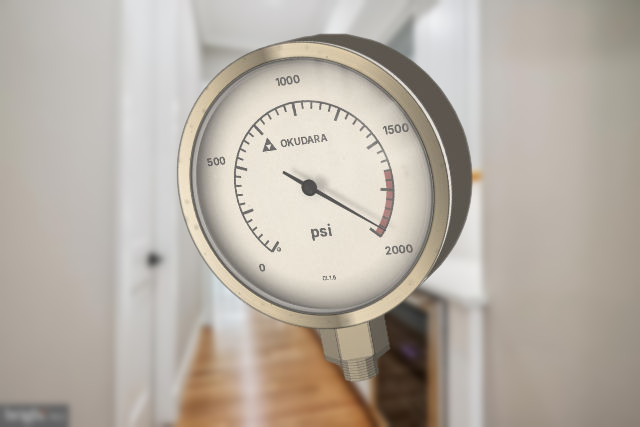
1950 (psi)
